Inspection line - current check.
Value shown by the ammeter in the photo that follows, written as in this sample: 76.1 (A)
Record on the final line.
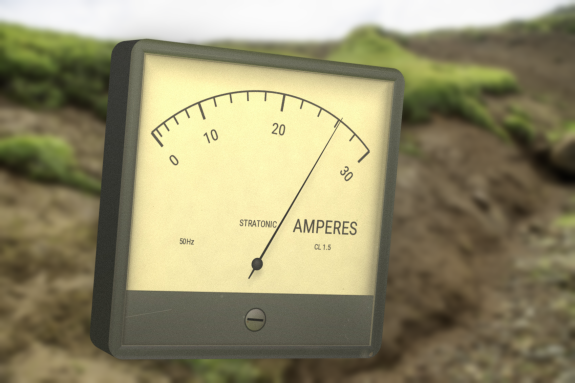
26 (A)
